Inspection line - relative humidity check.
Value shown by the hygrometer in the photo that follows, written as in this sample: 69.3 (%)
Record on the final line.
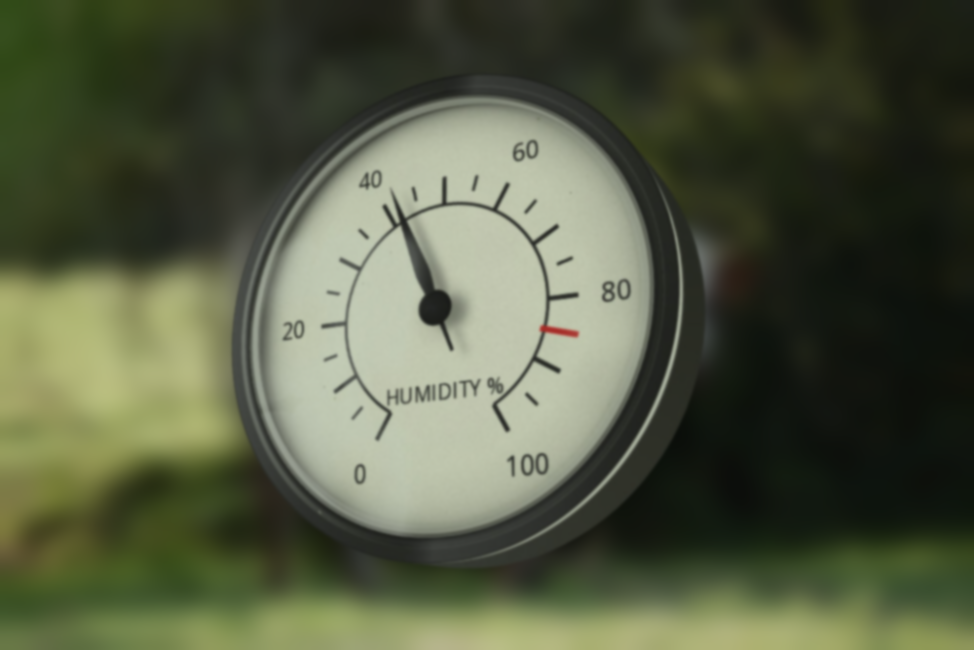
42.5 (%)
